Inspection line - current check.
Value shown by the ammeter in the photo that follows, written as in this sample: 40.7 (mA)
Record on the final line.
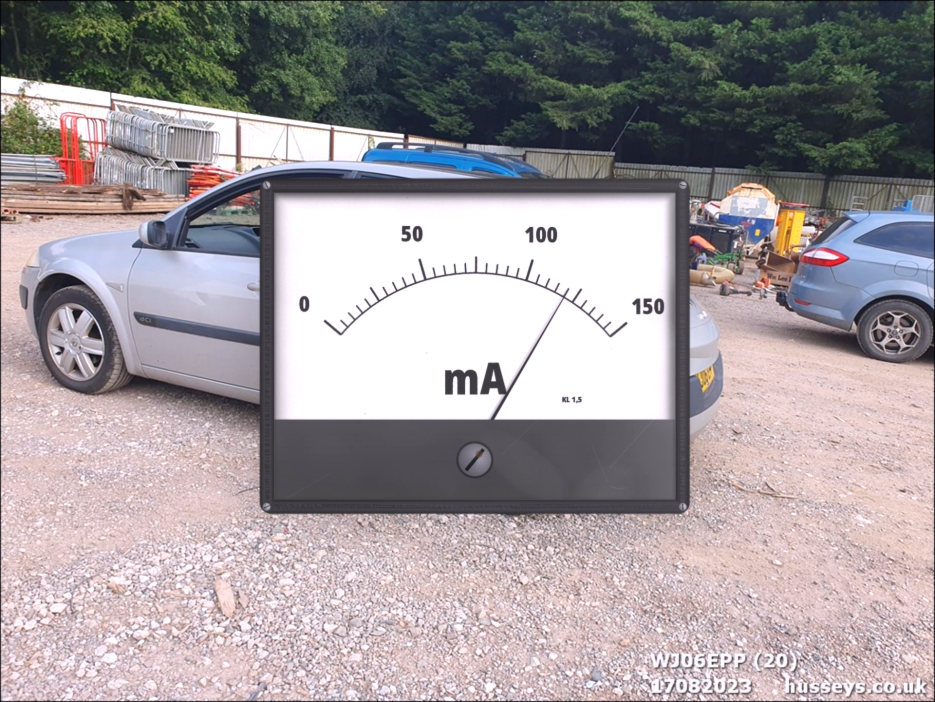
120 (mA)
